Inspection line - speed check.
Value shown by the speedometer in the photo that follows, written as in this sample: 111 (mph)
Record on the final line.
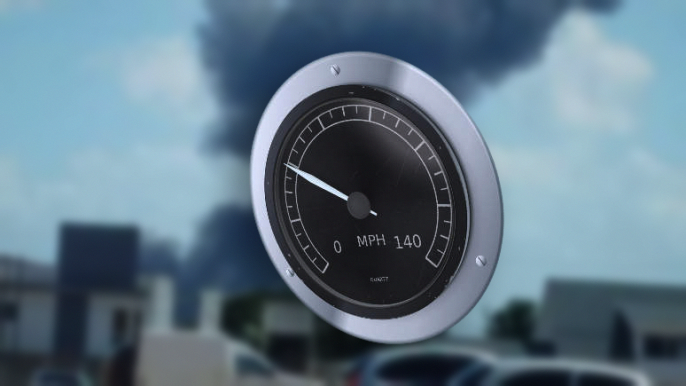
40 (mph)
